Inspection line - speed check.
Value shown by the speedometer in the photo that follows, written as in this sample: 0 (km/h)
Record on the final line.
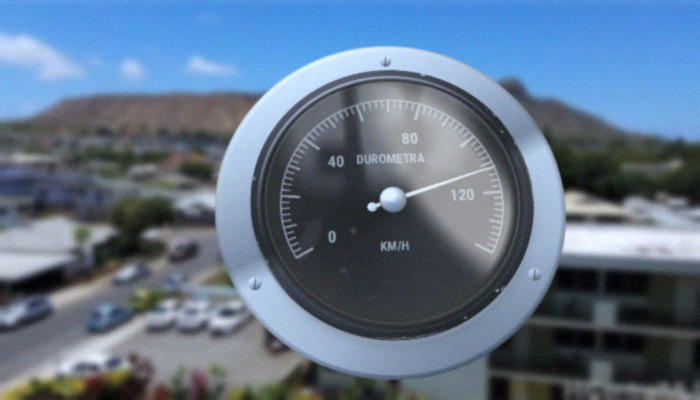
112 (km/h)
